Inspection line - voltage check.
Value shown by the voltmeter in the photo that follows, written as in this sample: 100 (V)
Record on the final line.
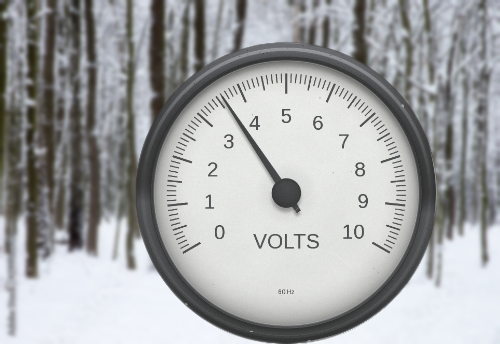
3.6 (V)
